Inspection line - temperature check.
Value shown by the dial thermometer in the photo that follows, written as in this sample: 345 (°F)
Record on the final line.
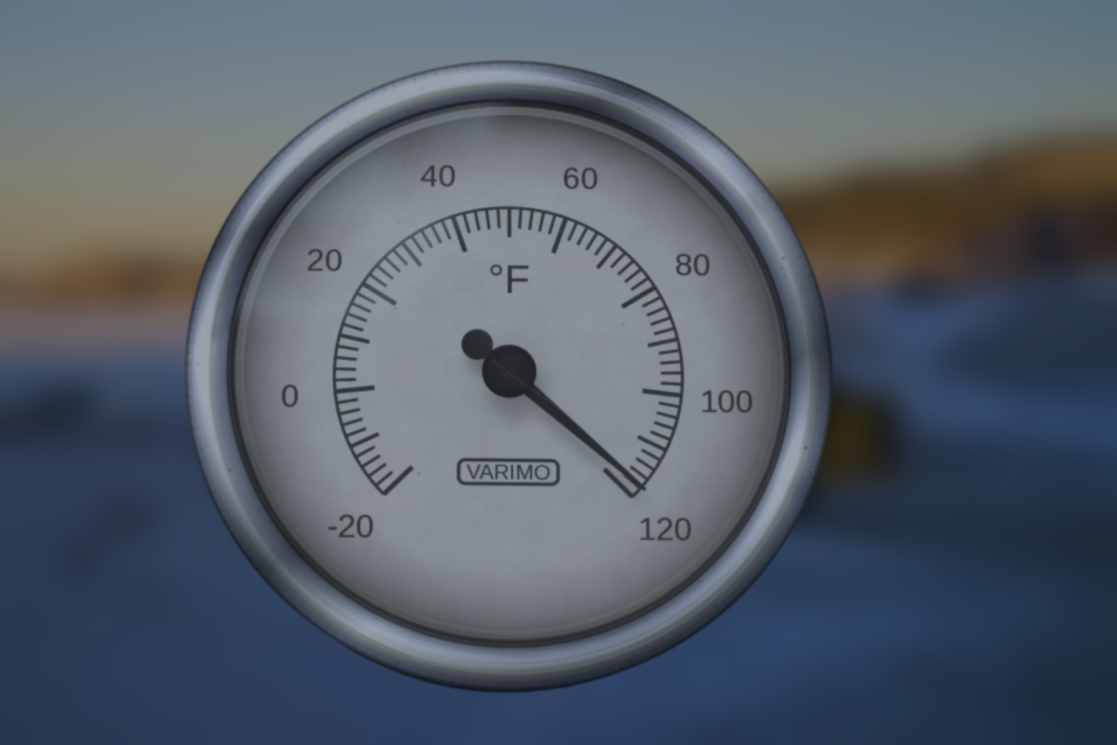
118 (°F)
